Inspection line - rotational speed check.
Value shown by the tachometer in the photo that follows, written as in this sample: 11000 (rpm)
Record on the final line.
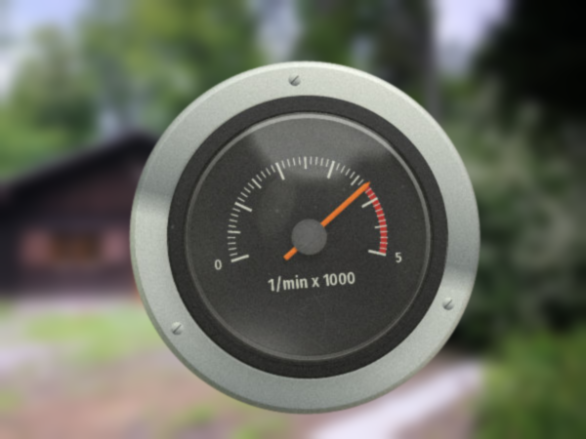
3700 (rpm)
